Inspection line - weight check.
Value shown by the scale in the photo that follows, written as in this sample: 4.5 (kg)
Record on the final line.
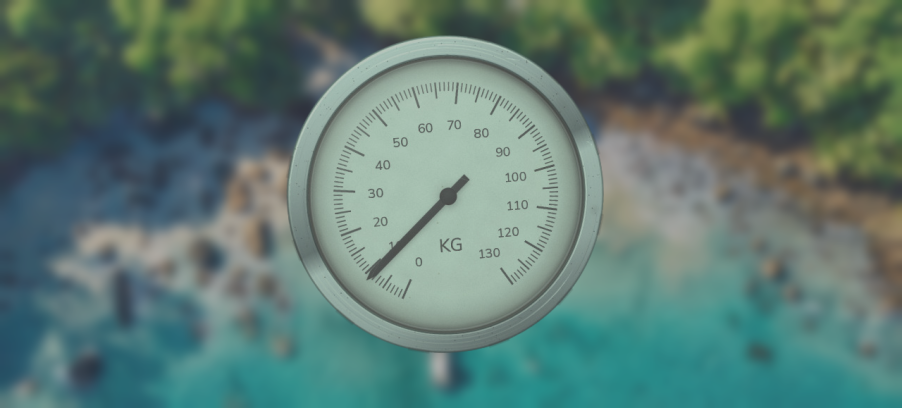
9 (kg)
